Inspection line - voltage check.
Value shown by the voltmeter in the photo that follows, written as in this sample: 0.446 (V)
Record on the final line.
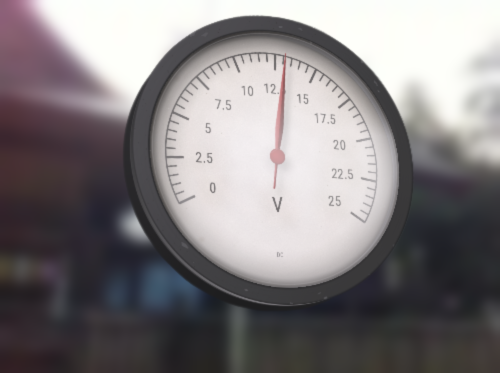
13 (V)
